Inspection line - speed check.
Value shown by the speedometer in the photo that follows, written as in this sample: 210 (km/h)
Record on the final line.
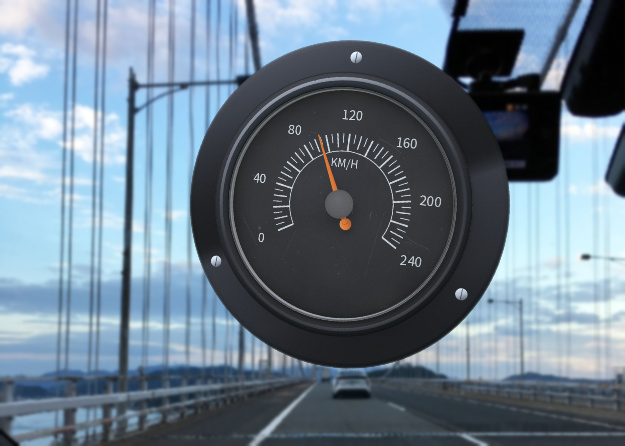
95 (km/h)
